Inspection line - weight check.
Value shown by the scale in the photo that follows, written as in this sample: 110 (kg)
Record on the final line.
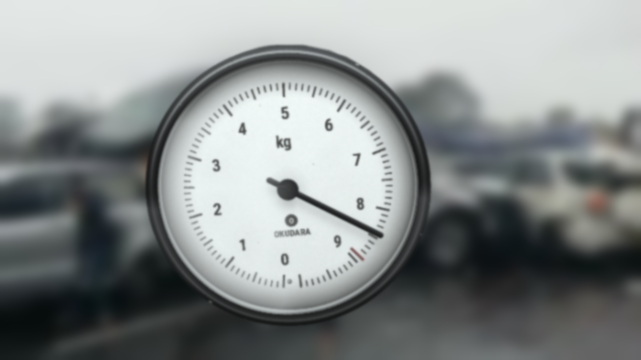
8.4 (kg)
